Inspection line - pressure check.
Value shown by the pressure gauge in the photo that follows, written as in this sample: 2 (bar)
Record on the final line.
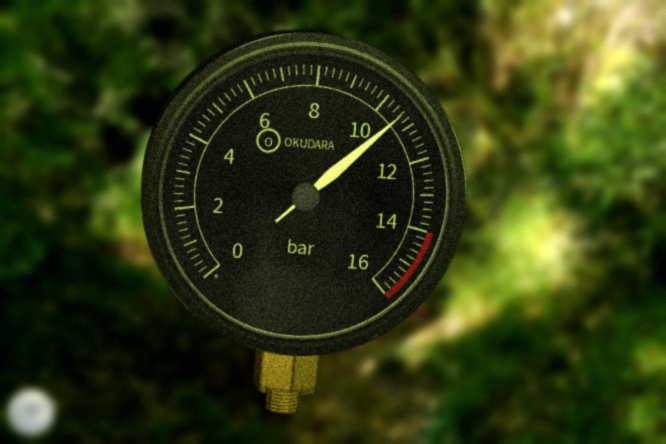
10.6 (bar)
